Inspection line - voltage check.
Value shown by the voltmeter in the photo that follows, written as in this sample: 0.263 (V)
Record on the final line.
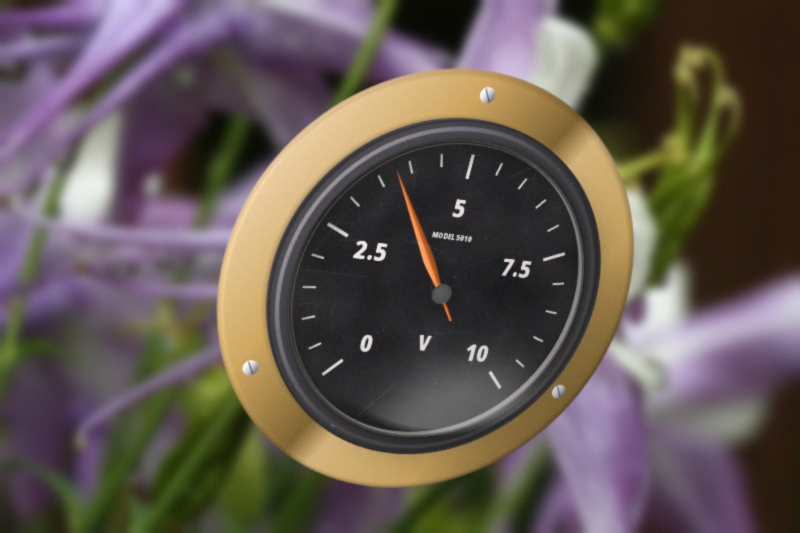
3.75 (V)
